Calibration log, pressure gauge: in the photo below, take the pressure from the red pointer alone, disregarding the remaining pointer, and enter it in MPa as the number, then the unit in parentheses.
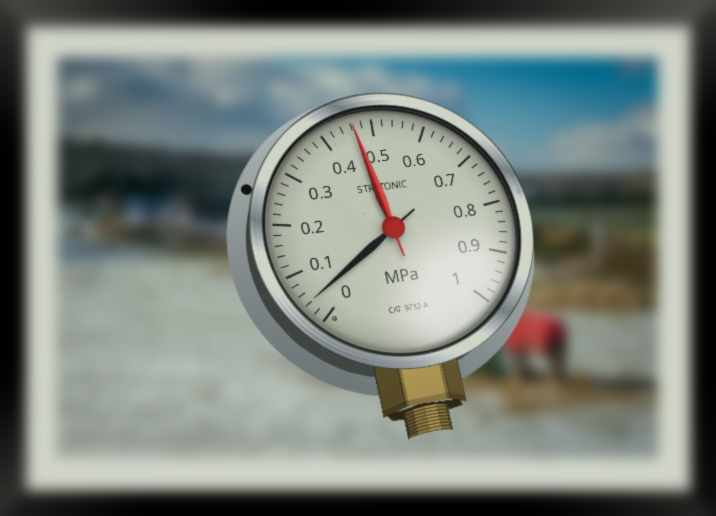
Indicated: 0.46 (MPa)
